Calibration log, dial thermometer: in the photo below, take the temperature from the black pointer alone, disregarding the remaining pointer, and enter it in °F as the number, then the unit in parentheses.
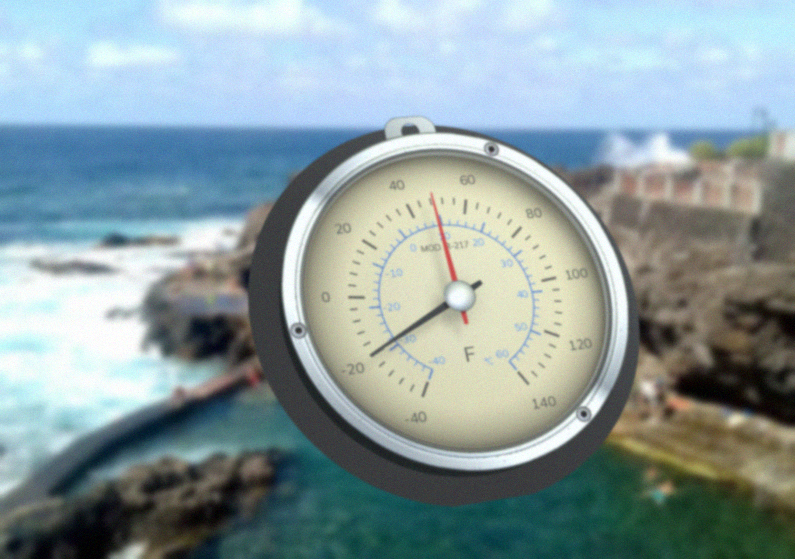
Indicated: -20 (°F)
